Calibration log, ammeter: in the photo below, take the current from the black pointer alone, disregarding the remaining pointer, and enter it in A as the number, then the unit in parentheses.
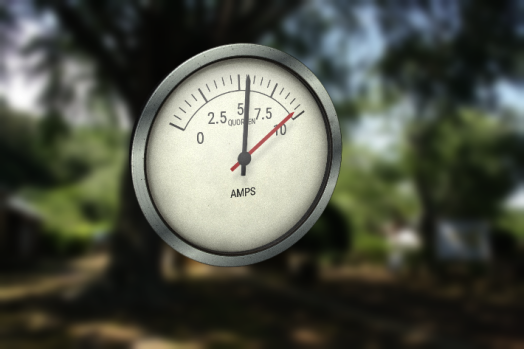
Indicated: 5.5 (A)
